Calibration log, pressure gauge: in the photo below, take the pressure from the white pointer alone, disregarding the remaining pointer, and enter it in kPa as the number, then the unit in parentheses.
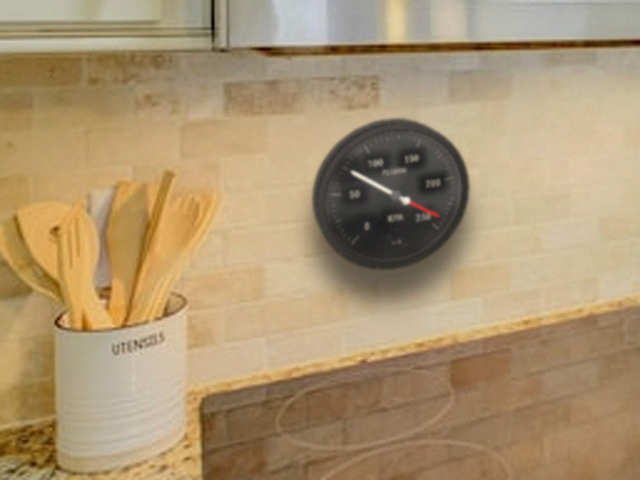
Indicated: 75 (kPa)
